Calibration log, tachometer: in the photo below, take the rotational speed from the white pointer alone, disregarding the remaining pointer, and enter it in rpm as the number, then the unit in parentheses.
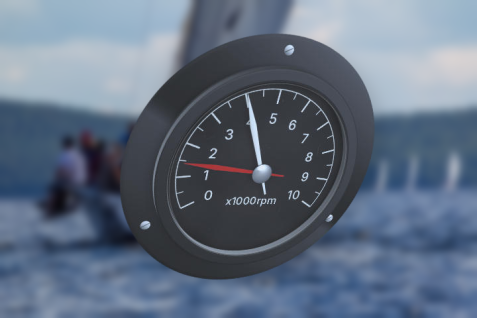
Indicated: 4000 (rpm)
